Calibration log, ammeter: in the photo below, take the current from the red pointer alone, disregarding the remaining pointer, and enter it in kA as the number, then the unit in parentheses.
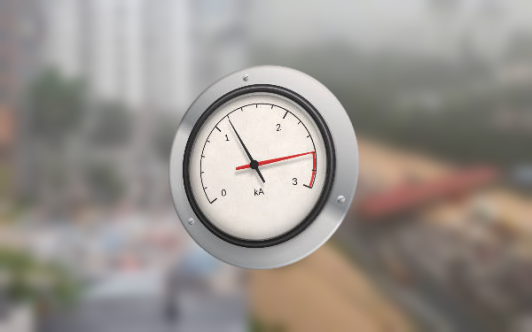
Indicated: 2.6 (kA)
